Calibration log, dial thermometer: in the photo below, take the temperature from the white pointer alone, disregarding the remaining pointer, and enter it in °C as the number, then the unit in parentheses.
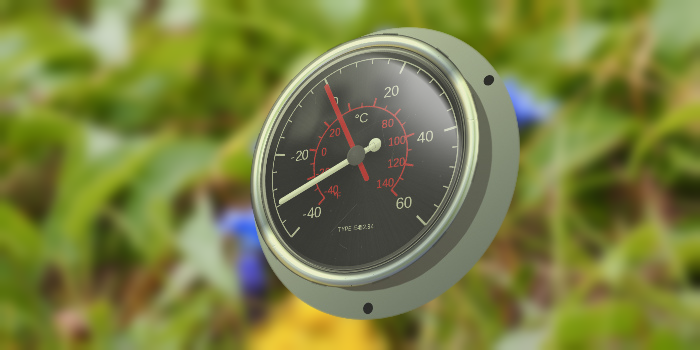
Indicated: -32 (°C)
